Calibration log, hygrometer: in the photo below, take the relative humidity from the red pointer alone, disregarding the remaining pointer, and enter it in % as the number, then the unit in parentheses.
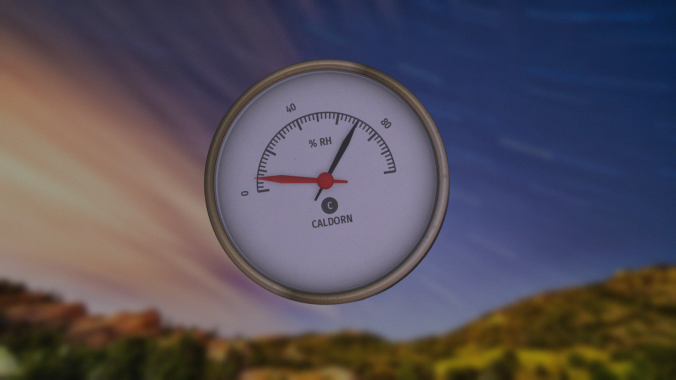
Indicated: 6 (%)
